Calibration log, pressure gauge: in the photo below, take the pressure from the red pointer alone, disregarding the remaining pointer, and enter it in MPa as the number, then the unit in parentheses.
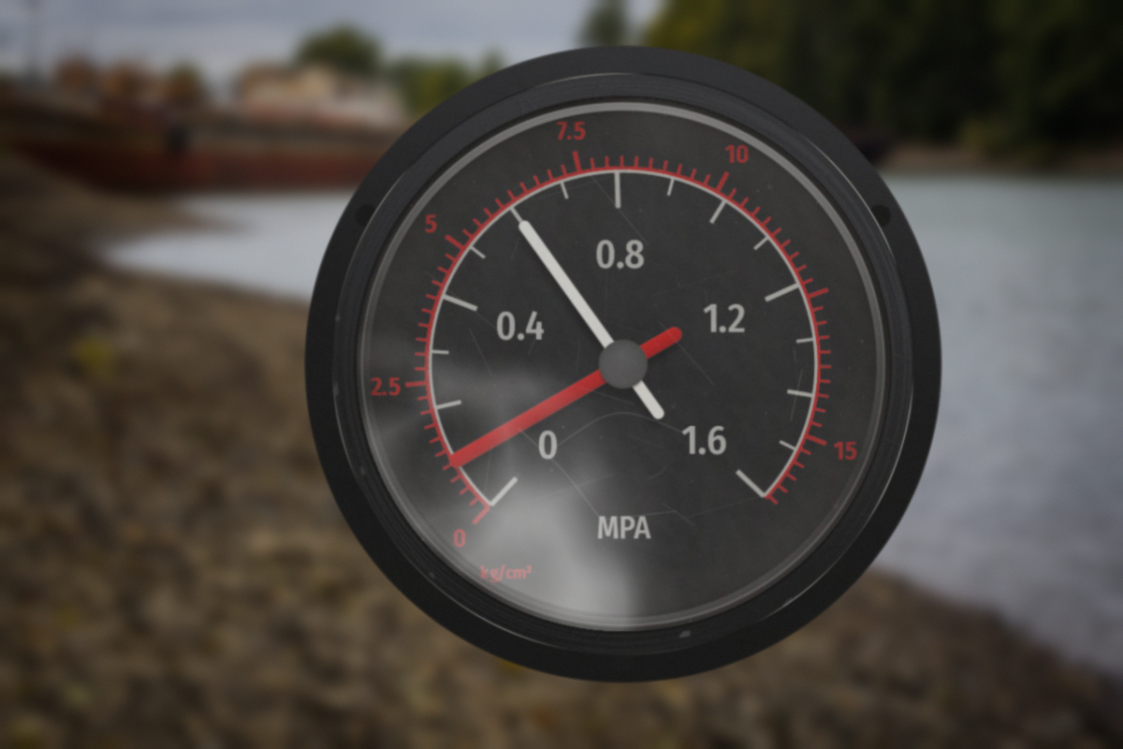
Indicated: 0.1 (MPa)
